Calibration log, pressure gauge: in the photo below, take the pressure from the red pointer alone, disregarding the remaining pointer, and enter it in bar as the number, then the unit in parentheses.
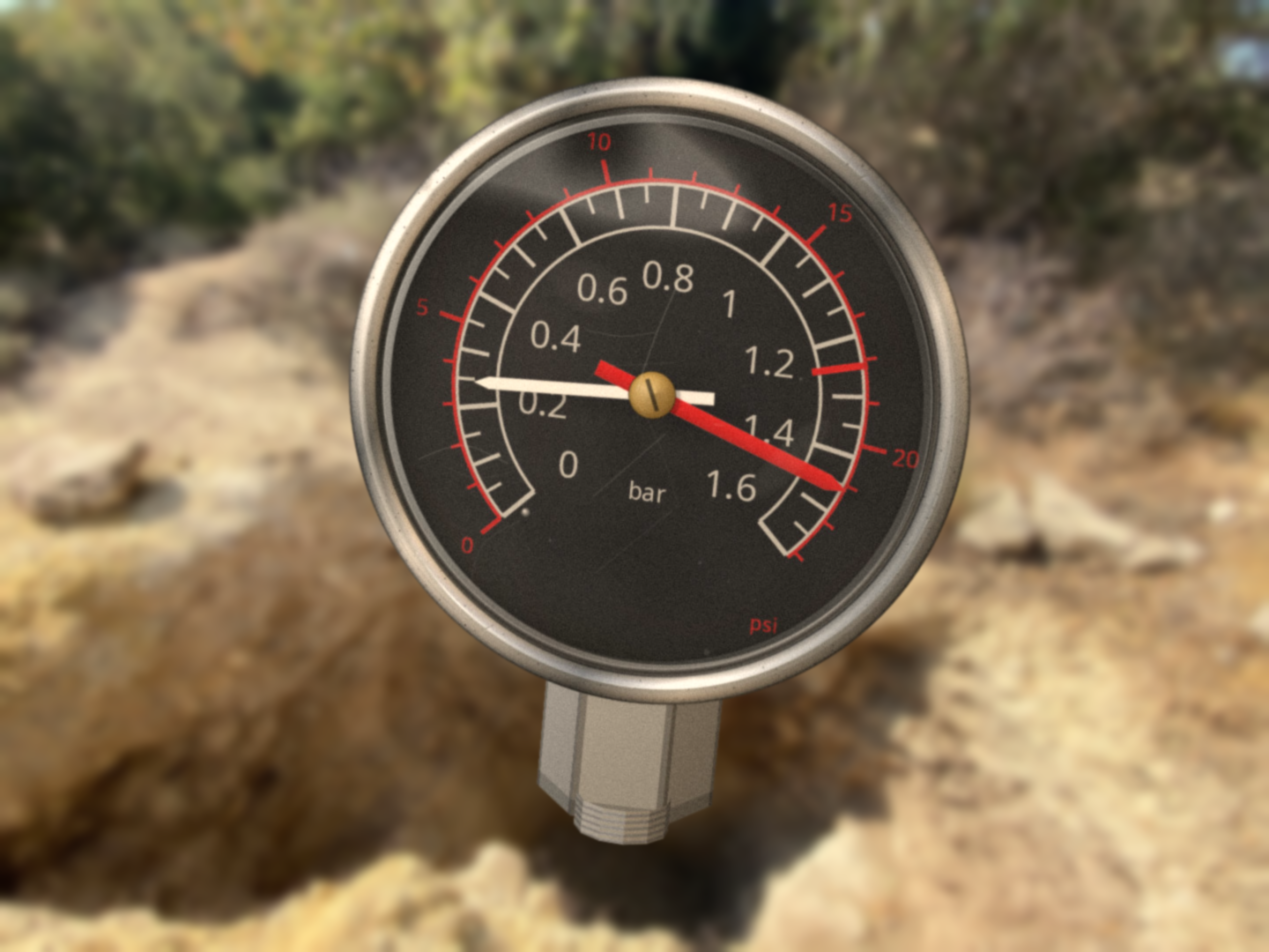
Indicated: 1.45 (bar)
